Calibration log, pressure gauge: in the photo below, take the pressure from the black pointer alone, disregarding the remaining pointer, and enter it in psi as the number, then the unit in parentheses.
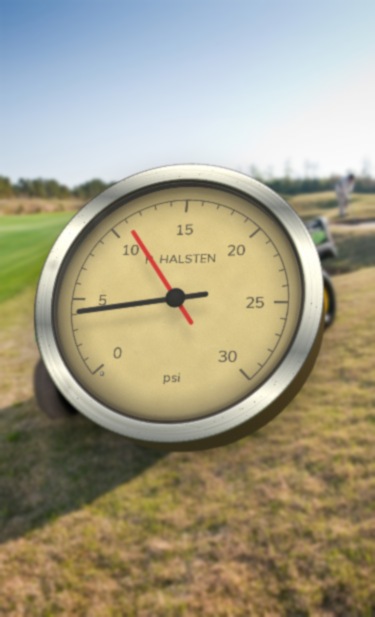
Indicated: 4 (psi)
